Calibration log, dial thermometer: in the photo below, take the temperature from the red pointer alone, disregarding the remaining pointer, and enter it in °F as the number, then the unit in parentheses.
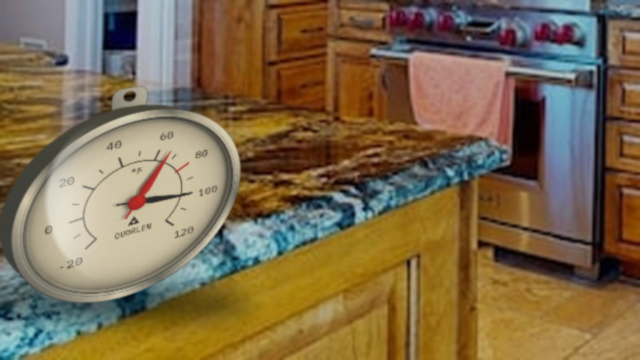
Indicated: 65 (°F)
